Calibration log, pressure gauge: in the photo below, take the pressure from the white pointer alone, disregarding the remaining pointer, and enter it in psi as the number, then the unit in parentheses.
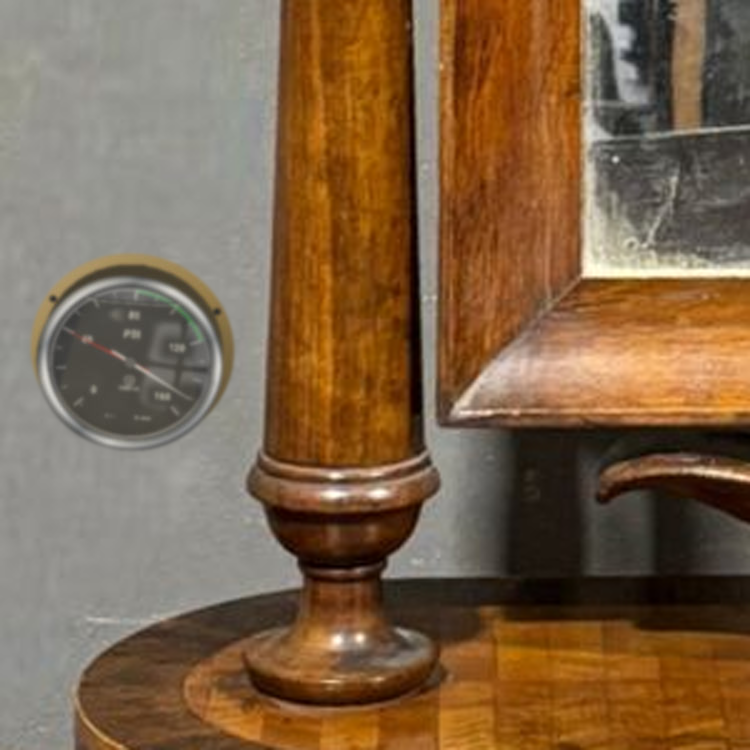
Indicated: 150 (psi)
